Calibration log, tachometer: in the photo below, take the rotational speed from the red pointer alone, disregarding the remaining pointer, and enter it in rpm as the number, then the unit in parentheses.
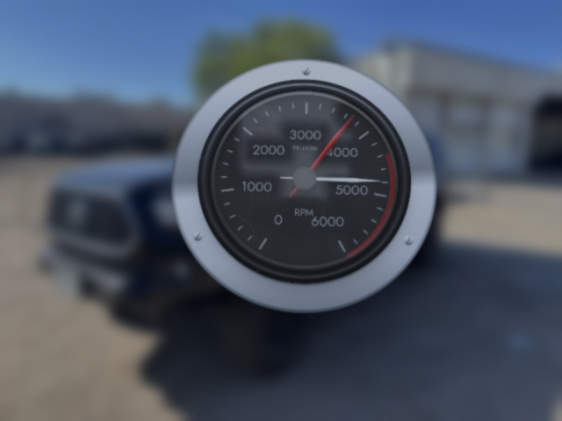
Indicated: 3700 (rpm)
